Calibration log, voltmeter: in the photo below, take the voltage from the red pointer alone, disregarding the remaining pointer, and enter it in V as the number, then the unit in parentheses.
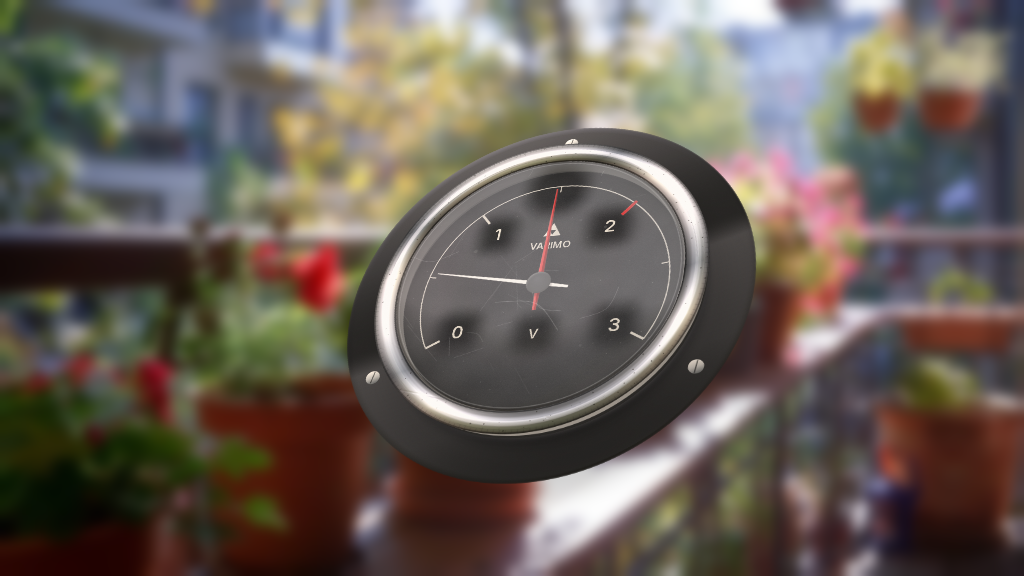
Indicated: 1.5 (V)
